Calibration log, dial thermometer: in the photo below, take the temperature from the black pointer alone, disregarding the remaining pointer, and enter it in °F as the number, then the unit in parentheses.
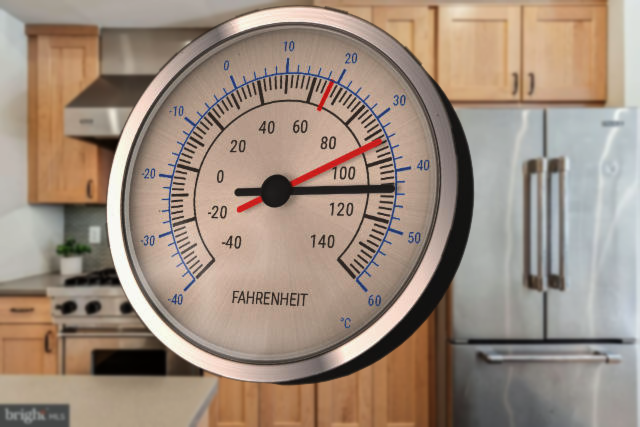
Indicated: 110 (°F)
